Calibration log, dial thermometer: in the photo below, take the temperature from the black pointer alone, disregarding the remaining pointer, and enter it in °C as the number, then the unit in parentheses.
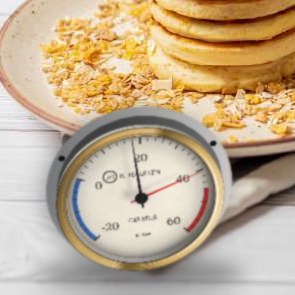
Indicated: 18 (°C)
